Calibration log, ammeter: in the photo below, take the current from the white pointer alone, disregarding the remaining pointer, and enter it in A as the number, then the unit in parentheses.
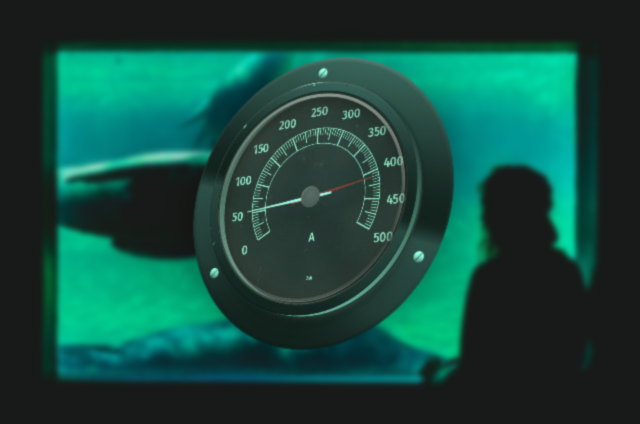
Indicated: 50 (A)
